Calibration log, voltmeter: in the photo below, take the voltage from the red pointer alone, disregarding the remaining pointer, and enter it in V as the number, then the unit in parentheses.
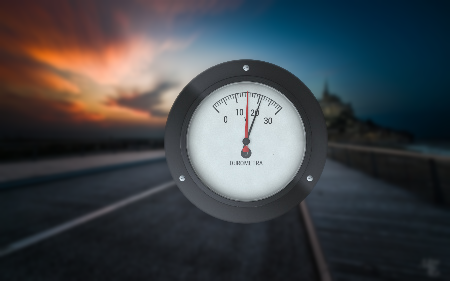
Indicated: 15 (V)
